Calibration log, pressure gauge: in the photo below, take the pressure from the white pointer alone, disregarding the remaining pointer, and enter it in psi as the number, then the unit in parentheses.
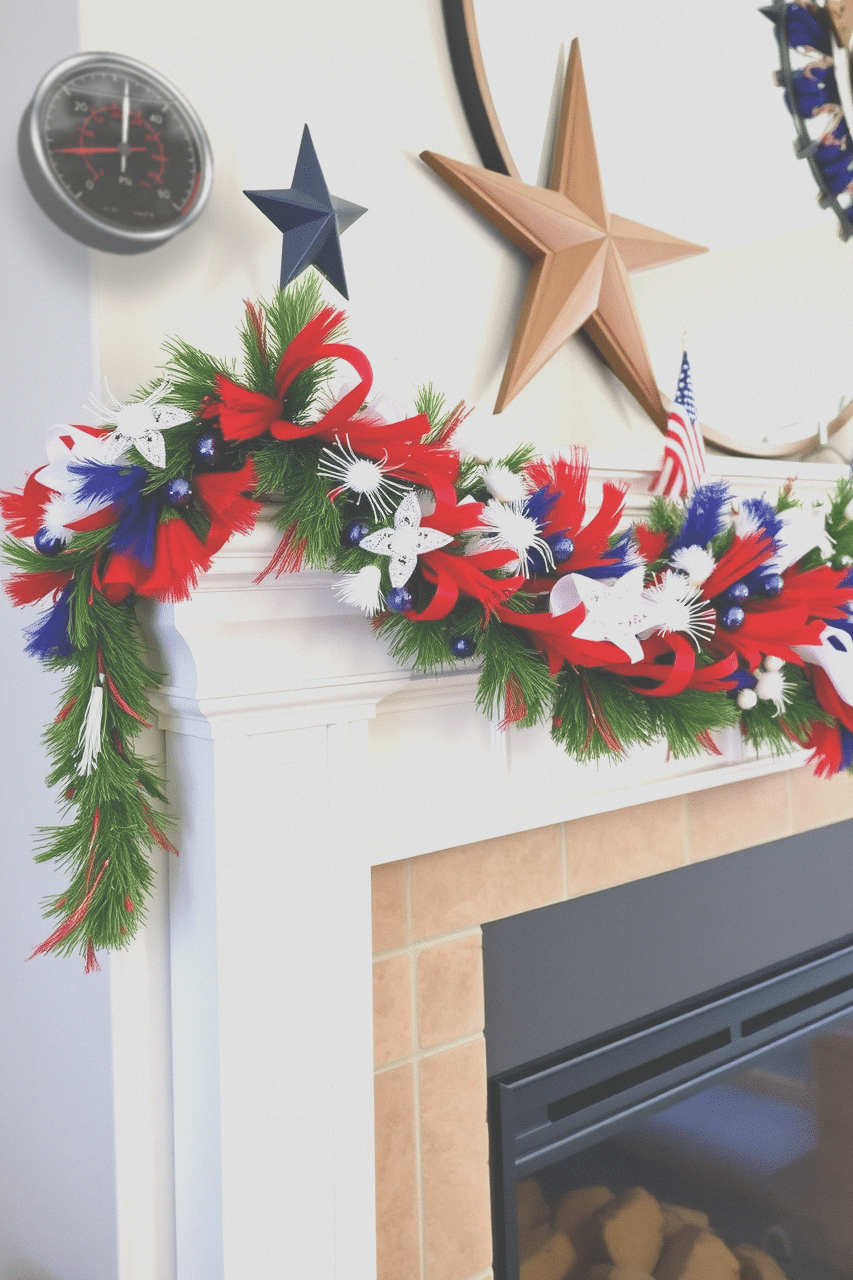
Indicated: 32 (psi)
